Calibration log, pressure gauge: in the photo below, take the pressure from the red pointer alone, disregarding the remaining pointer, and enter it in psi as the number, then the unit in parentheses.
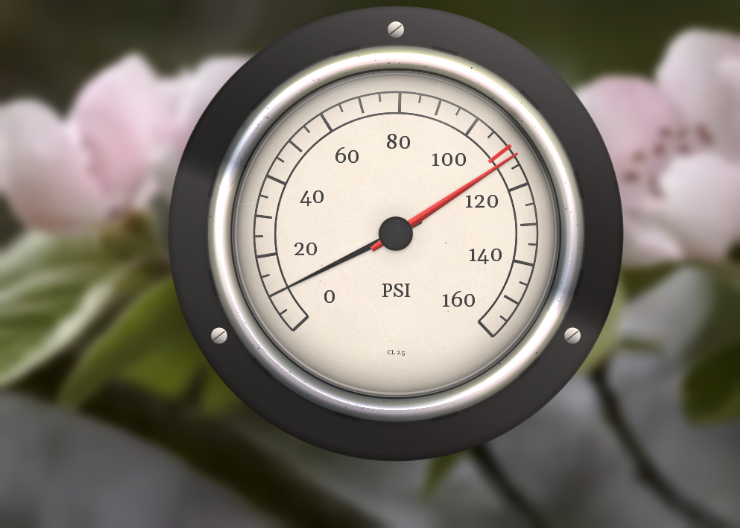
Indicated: 112.5 (psi)
